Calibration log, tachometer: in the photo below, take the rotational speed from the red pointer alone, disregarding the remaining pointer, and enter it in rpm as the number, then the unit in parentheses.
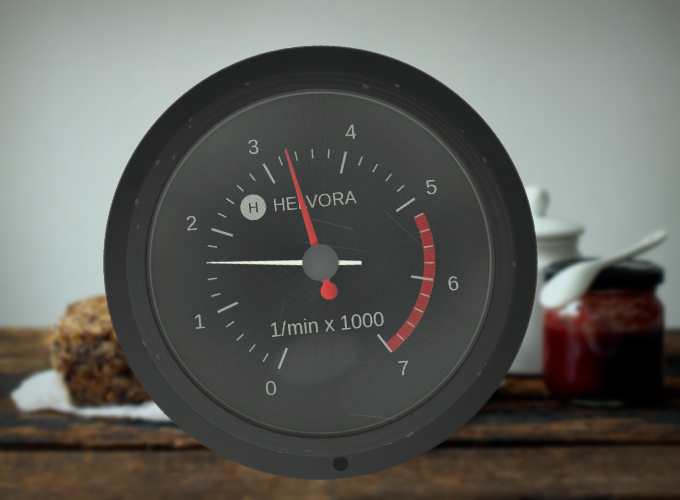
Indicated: 3300 (rpm)
